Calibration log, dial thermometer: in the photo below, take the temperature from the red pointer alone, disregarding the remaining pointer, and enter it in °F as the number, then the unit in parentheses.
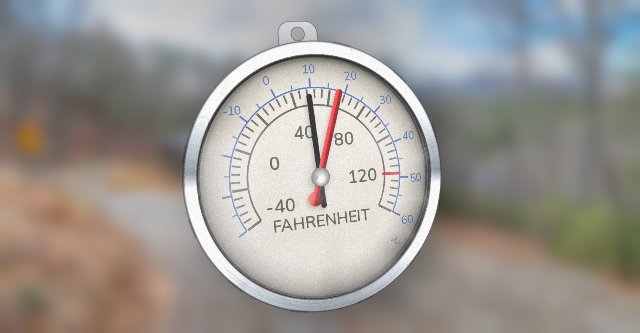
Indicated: 64 (°F)
